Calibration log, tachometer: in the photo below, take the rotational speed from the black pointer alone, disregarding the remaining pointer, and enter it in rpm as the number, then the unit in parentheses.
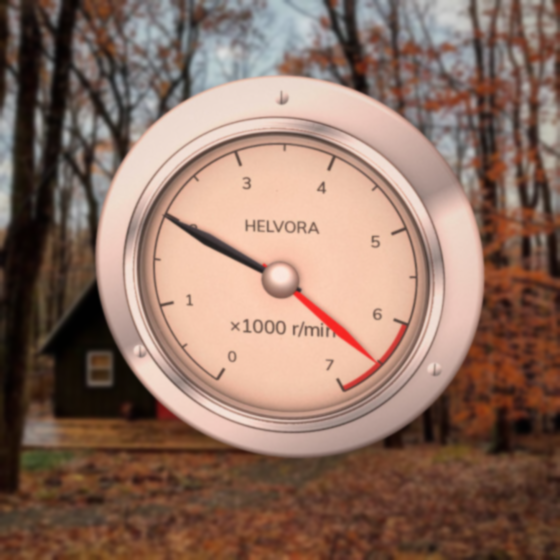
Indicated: 2000 (rpm)
